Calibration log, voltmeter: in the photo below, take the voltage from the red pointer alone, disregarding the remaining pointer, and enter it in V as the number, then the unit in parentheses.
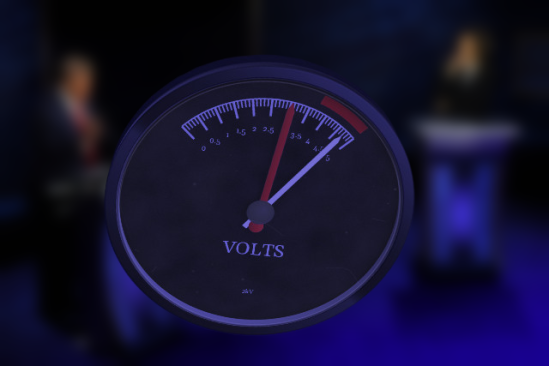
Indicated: 3 (V)
